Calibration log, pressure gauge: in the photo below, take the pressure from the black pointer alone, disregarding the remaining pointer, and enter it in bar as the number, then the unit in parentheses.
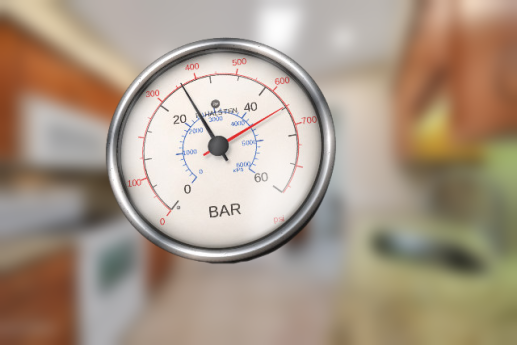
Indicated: 25 (bar)
